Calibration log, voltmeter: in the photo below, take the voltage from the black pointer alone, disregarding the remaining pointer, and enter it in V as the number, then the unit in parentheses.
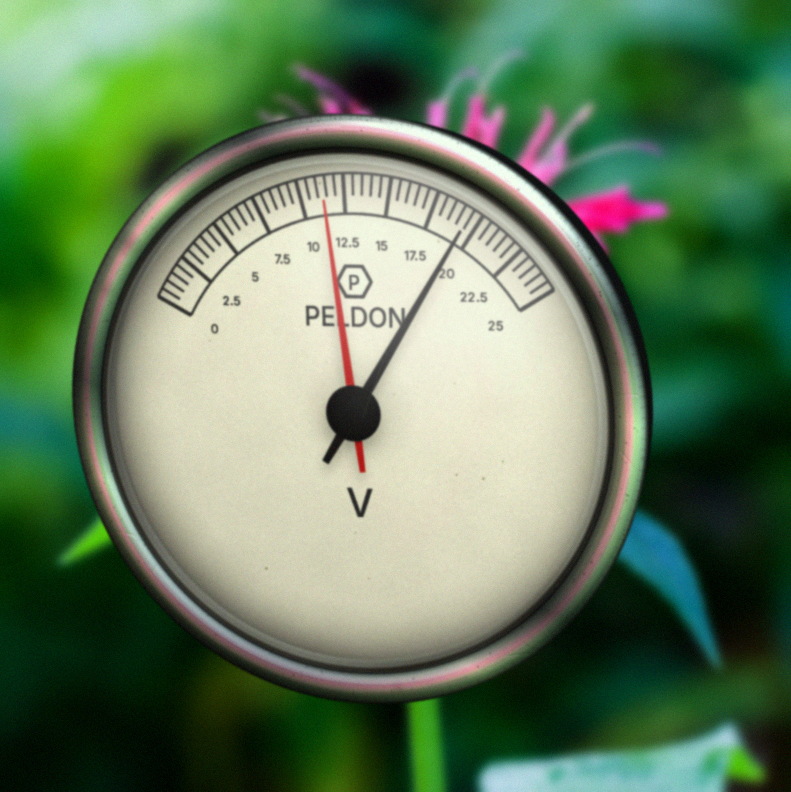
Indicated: 19.5 (V)
